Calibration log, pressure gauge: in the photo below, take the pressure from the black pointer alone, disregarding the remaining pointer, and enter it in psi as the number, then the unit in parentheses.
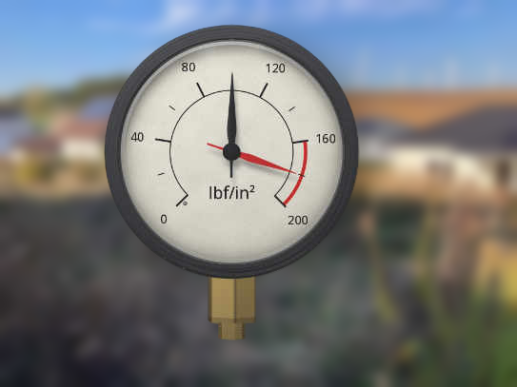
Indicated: 100 (psi)
